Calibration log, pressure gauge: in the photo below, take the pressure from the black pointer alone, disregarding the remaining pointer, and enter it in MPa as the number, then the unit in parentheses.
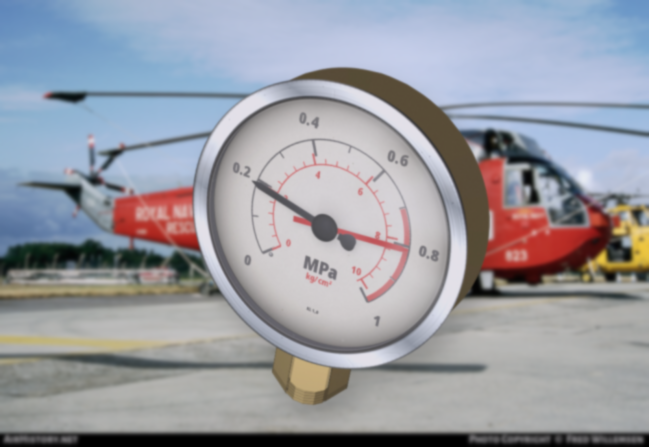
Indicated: 0.2 (MPa)
